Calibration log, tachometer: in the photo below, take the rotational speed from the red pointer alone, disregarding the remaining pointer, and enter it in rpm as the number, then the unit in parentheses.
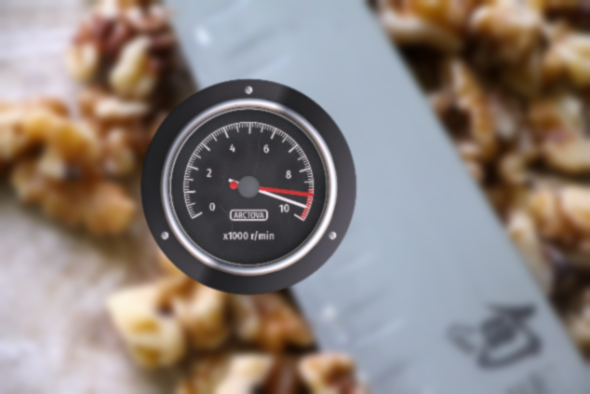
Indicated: 9000 (rpm)
